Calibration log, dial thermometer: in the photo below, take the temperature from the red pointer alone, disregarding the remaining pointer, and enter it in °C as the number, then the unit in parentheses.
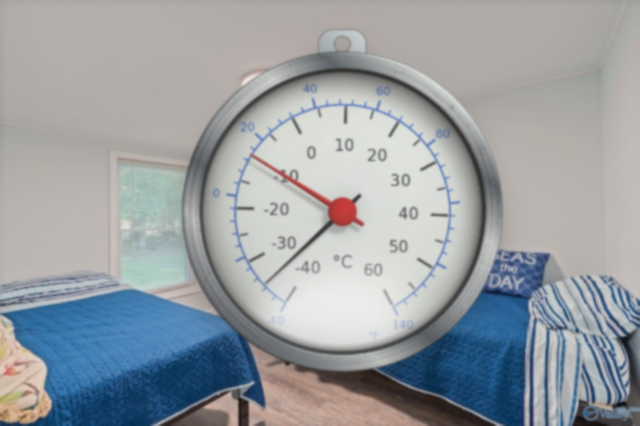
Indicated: -10 (°C)
